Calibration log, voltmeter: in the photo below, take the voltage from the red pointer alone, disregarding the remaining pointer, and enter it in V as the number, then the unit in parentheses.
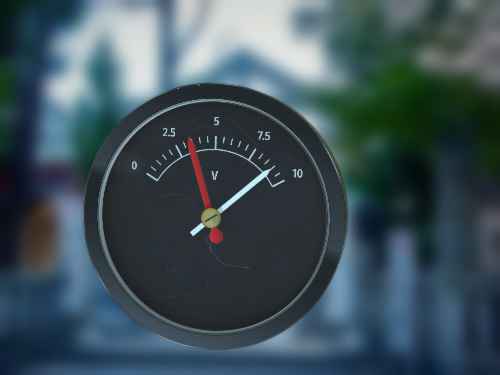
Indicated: 3.5 (V)
